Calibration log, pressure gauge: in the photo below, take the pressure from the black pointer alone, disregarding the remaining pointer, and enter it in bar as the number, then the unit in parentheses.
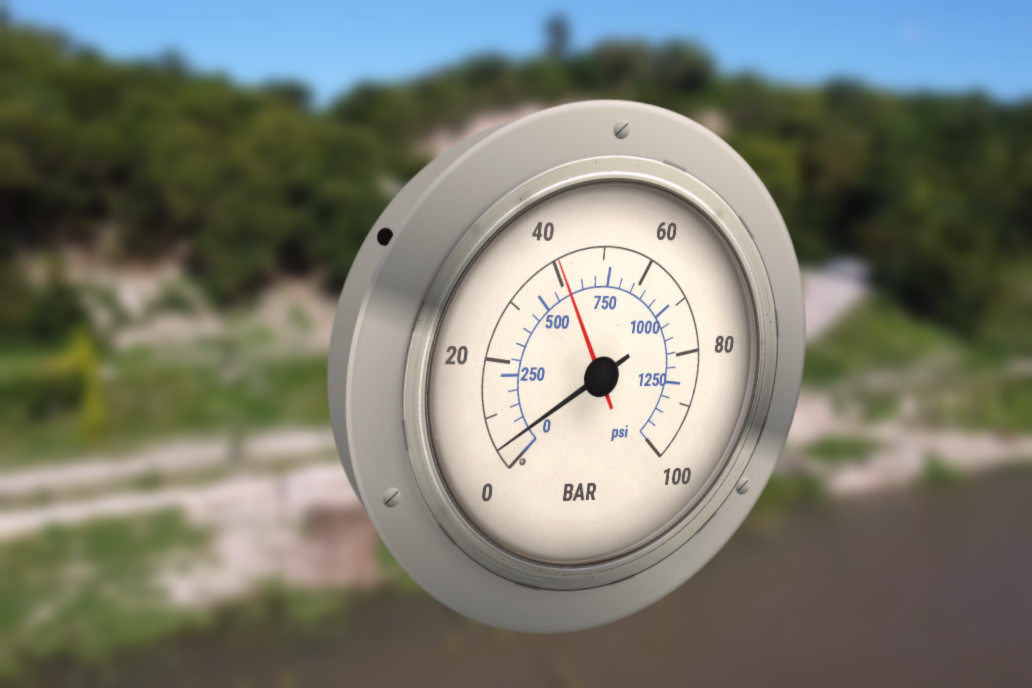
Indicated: 5 (bar)
